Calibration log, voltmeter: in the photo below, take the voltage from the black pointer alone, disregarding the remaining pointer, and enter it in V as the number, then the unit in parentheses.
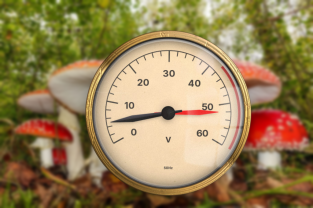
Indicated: 5 (V)
